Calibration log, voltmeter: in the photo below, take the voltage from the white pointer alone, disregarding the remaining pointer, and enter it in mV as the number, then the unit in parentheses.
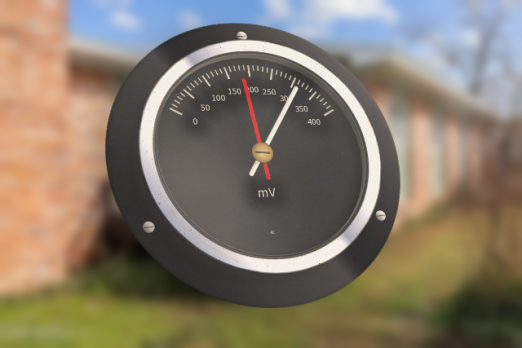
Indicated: 310 (mV)
